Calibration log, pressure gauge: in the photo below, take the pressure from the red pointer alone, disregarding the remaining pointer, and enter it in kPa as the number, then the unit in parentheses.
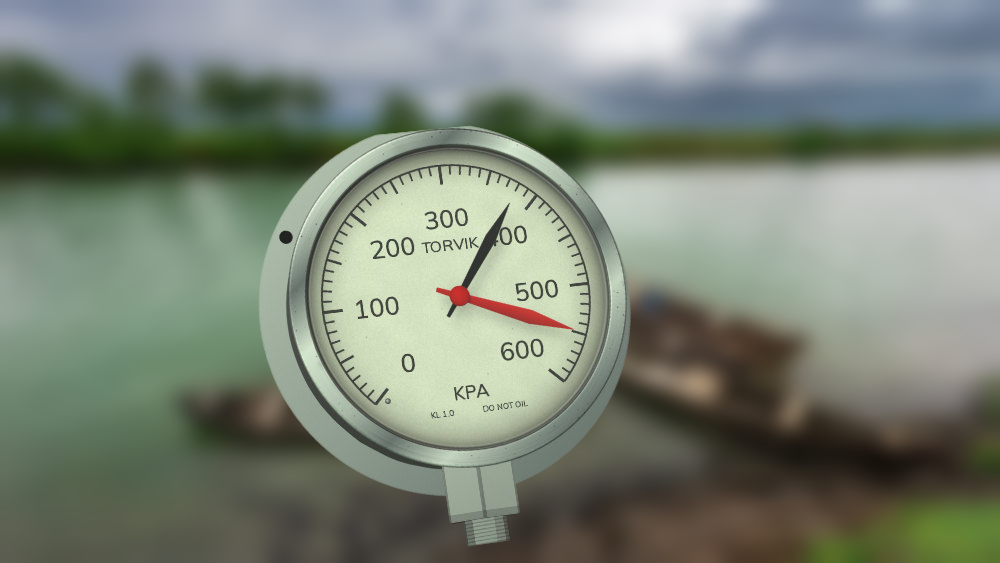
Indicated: 550 (kPa)
